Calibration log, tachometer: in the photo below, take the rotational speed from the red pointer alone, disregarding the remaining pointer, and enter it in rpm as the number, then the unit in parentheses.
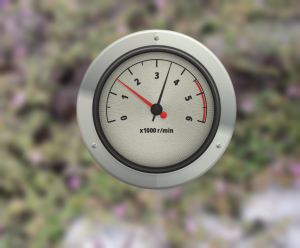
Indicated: 1500 (rpm)
